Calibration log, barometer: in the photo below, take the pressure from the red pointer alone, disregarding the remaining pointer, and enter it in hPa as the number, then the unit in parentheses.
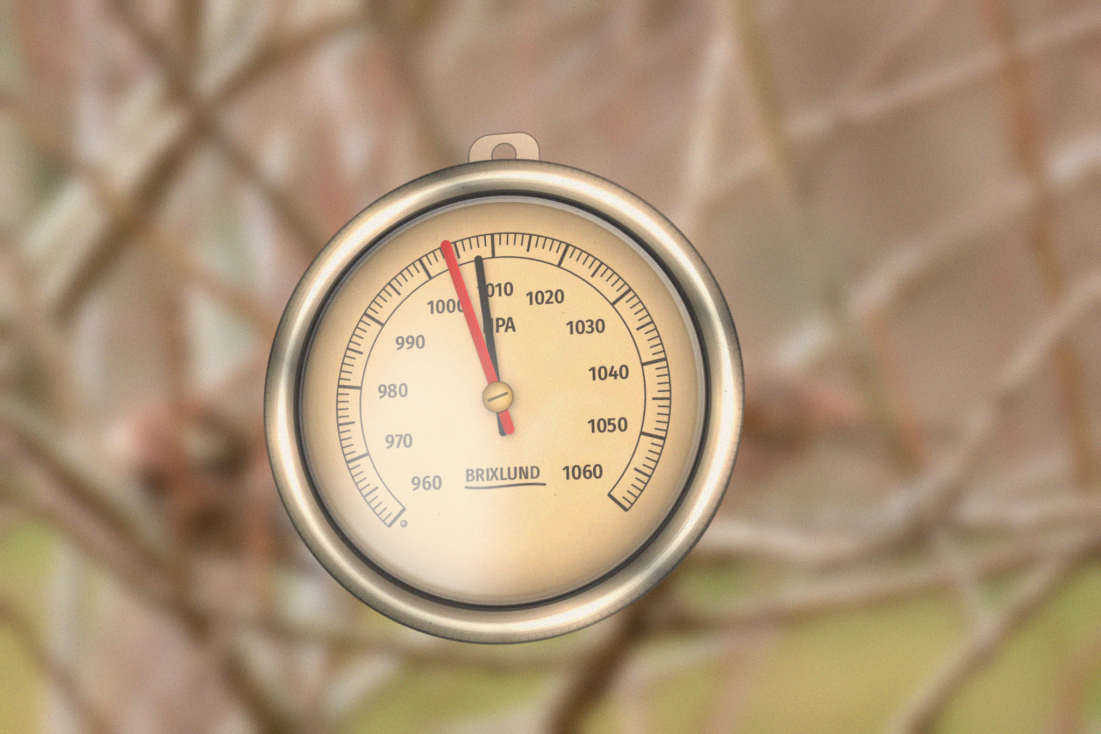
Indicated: 1004 (hPa)
